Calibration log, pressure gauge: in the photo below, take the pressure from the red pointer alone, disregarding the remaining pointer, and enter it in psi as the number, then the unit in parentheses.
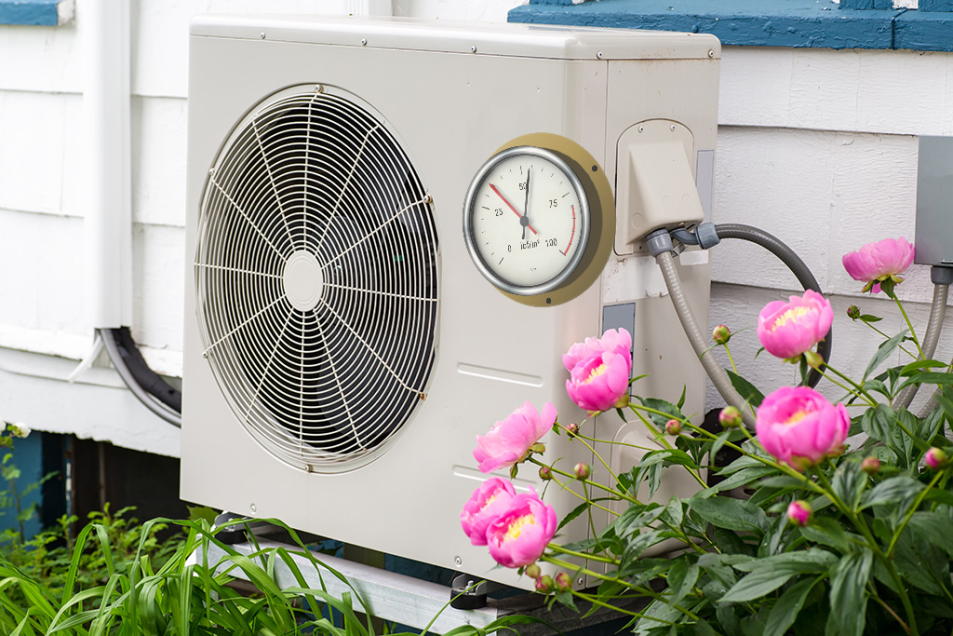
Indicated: 35 (psi)
